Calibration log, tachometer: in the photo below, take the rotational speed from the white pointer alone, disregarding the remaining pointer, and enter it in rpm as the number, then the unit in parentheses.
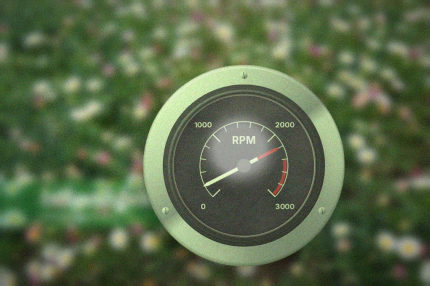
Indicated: 200 (rpm)
